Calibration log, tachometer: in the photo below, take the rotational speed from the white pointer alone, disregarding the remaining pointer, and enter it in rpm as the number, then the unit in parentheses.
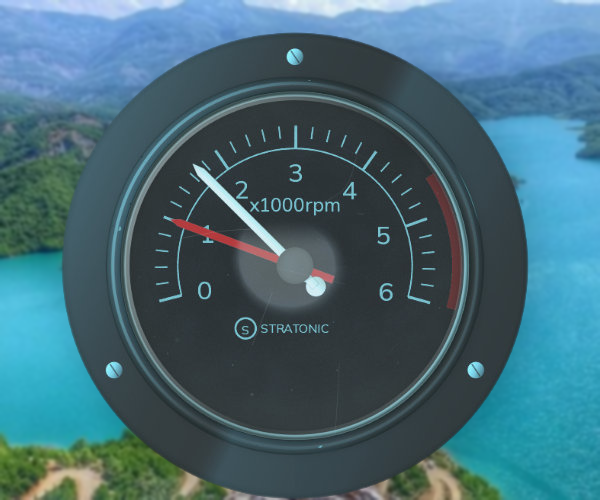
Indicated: 1700 (rpm)
